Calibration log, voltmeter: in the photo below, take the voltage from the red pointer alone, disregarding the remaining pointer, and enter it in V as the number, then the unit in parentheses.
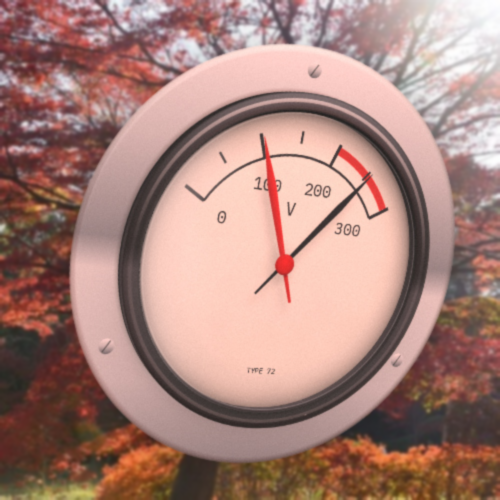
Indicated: 100 (V)
